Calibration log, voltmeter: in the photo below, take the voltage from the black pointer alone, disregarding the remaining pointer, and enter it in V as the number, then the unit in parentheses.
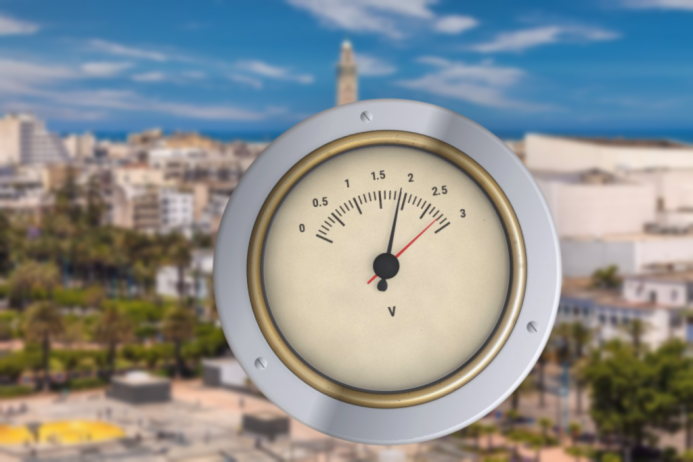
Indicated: 1.9 (V)
